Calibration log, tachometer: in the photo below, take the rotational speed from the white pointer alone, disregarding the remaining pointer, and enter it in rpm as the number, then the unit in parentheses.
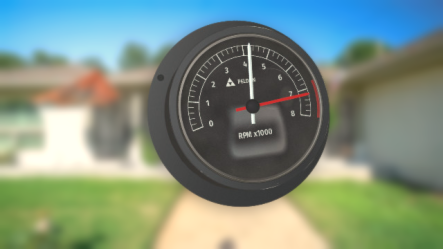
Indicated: 4200 (rpm)
